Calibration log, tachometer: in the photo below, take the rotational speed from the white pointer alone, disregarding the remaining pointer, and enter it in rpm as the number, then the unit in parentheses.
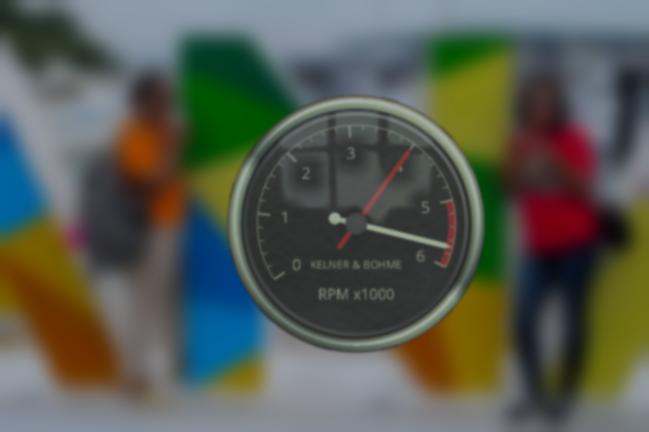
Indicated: 5700 (rpm)
